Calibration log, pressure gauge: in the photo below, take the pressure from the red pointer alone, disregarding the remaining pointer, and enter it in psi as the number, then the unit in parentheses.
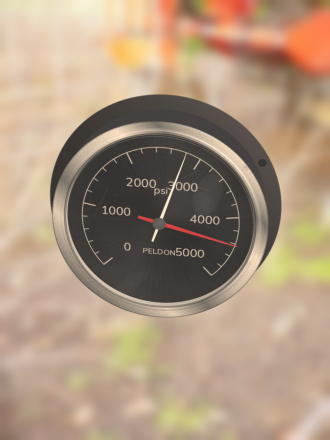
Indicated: 4400 (psi)
